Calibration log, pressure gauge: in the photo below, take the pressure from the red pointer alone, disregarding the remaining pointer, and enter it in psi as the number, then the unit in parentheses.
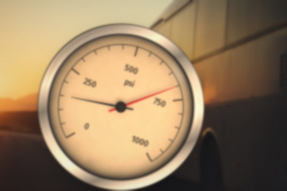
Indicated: 700 (psi)
